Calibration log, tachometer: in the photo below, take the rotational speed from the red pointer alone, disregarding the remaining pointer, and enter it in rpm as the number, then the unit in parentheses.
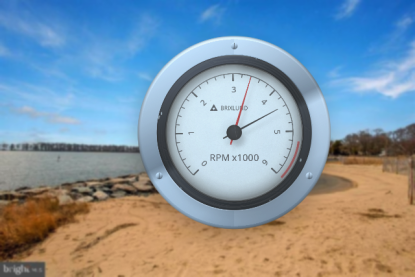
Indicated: 3400 (rpm)
